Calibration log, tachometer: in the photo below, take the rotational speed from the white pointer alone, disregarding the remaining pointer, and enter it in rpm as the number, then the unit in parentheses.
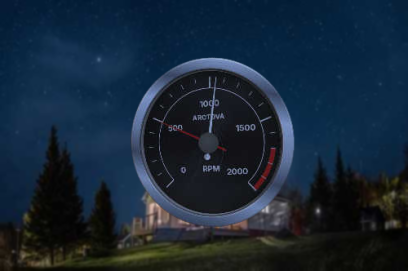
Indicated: 1050 (rpm)
